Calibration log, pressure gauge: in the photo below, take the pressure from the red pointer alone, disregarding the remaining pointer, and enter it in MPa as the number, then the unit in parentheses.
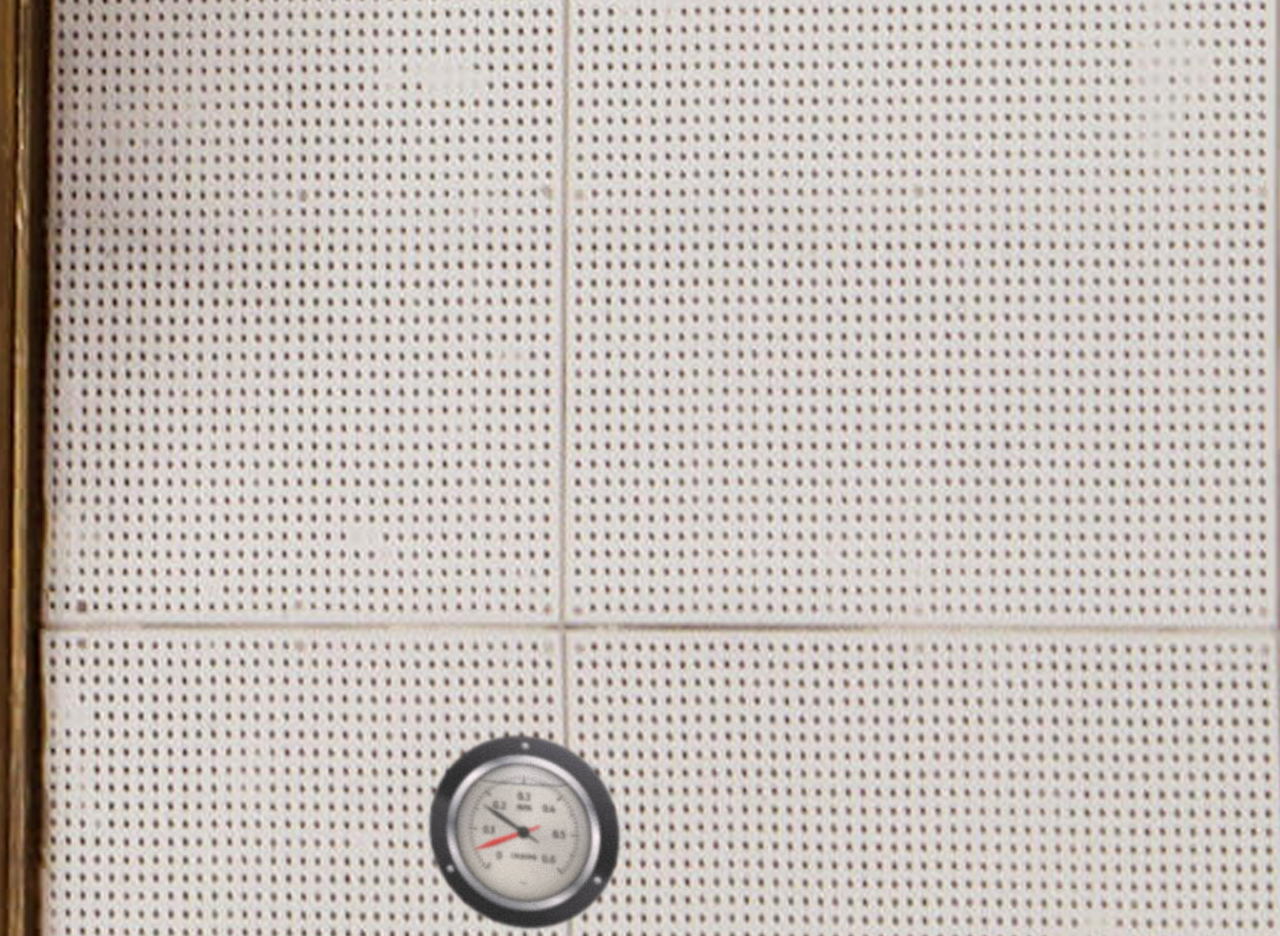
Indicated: 0.05 (MPa)
